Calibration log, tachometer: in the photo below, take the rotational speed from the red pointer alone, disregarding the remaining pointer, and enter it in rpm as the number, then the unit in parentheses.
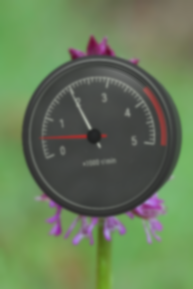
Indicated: 500 (rpm)
